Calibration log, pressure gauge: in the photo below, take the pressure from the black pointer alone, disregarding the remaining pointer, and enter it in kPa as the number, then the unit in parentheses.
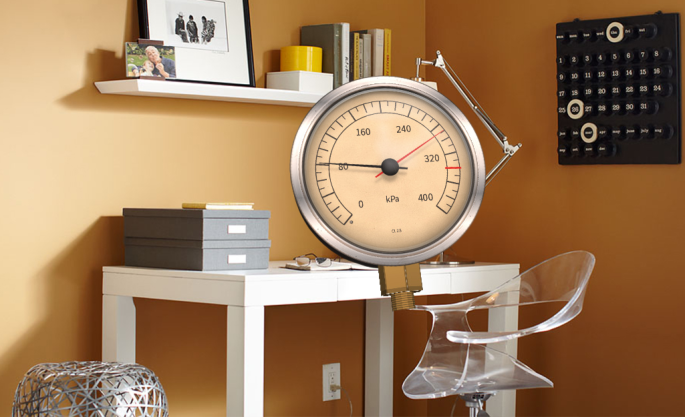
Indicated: 80 (kPa)
